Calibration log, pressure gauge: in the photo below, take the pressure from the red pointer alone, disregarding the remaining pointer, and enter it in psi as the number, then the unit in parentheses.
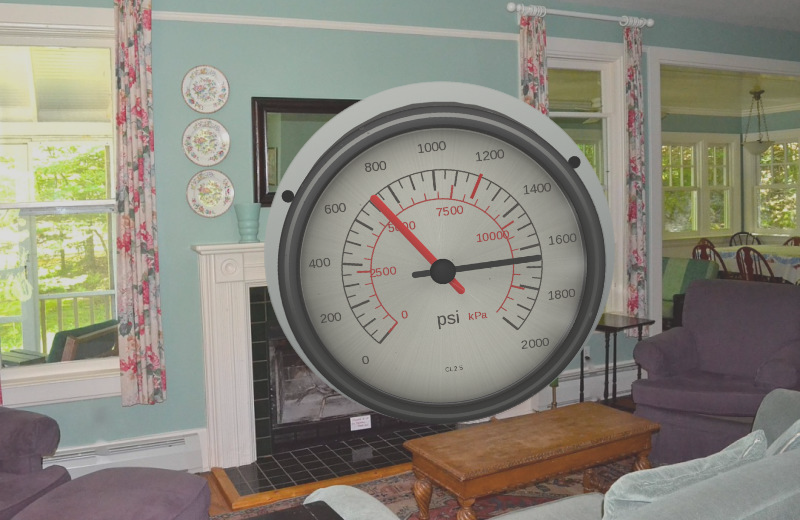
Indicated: 725 (psi)
